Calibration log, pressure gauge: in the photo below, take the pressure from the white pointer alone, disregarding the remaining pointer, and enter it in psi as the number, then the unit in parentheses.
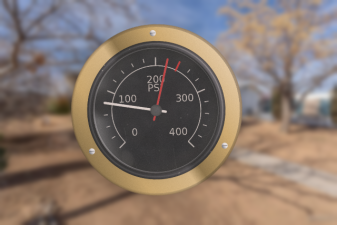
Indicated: 80 (psi)
